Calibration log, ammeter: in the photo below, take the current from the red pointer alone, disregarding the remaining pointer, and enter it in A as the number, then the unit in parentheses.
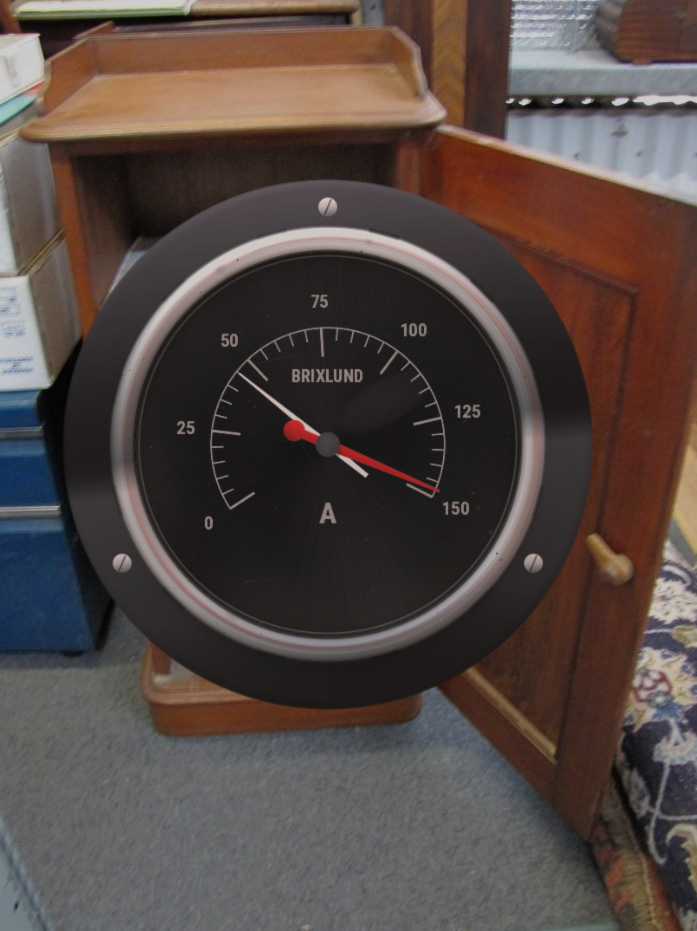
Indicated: 147.5 (A)
